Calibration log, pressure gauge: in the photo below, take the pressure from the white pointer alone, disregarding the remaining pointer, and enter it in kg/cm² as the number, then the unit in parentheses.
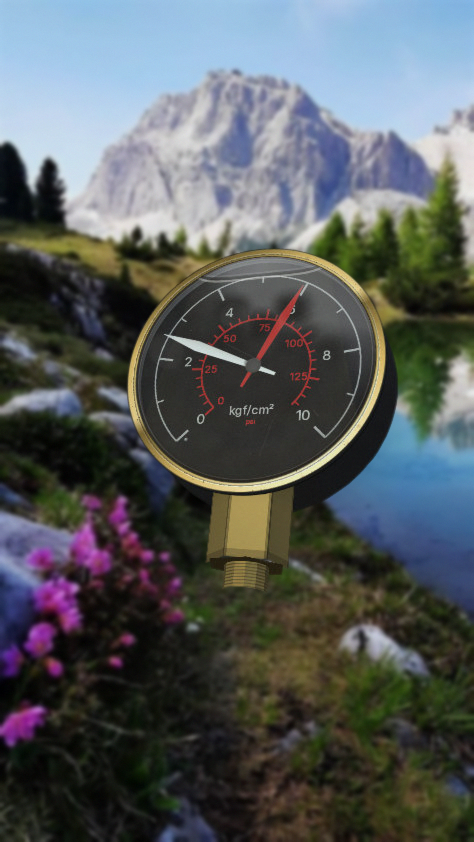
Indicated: 2.5 (kg/cm²)
